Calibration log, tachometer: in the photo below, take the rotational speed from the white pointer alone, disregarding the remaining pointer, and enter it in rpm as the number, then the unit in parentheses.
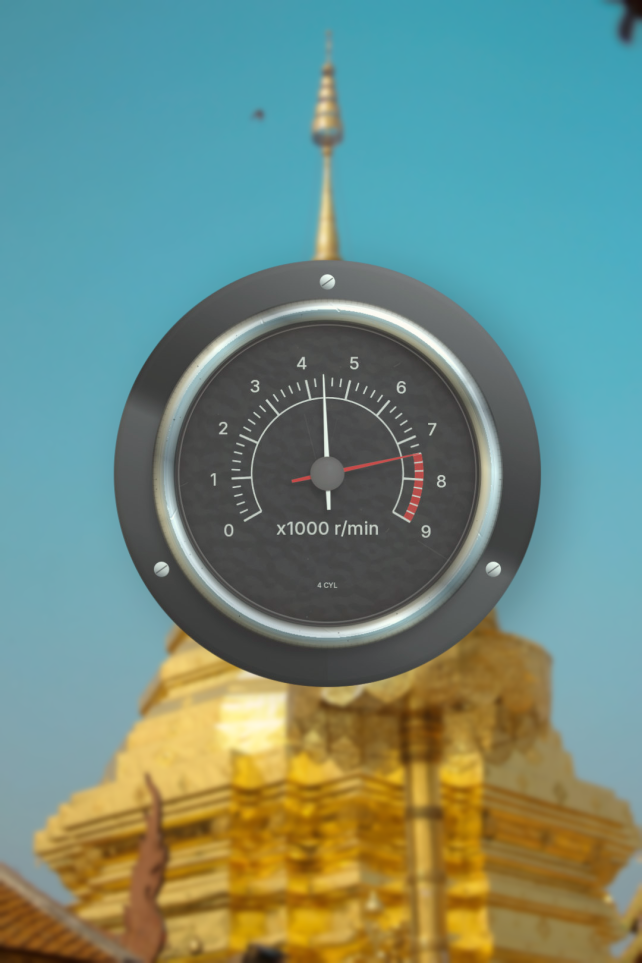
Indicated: 4400 (rpm)
